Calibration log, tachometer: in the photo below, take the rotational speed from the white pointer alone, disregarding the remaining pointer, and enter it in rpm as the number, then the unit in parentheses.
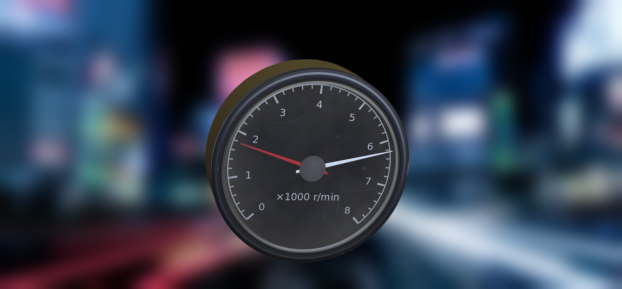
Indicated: 6200 (rpm)
